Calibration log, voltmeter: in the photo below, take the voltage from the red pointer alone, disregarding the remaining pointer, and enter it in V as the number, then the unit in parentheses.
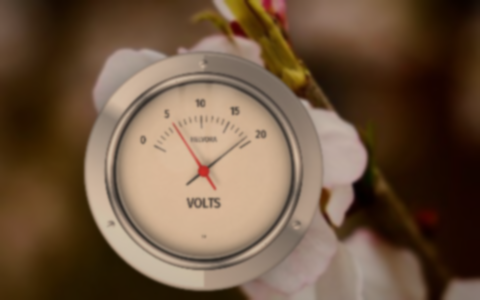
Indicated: 5 (V)
